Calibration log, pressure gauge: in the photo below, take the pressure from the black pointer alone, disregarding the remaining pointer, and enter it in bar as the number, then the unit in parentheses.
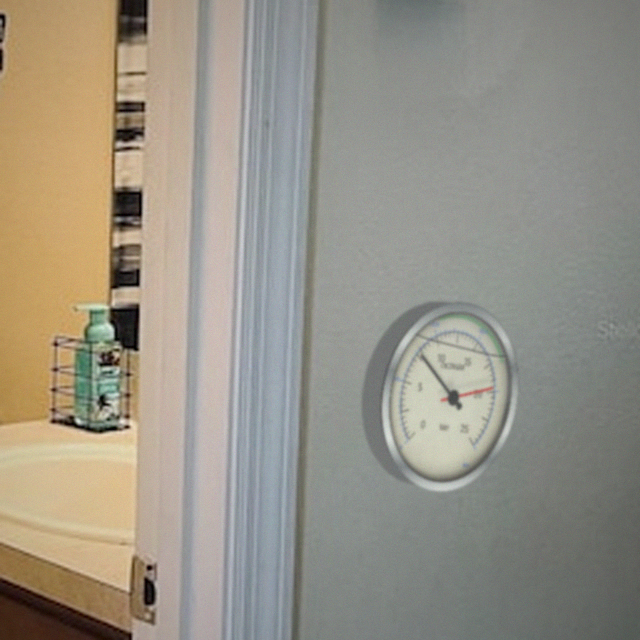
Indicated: 7.5 (bar)
